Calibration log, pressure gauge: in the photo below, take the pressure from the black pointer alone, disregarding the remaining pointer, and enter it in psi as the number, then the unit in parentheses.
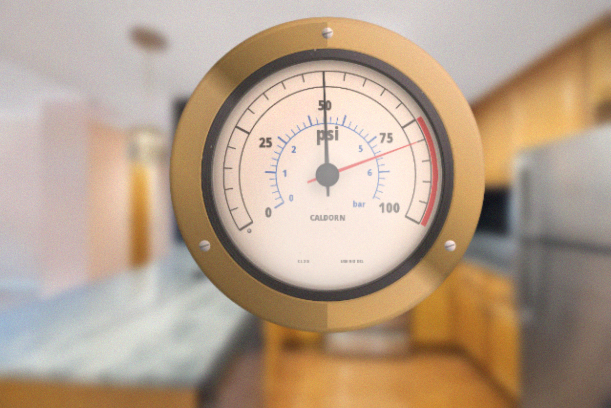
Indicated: 50 (psi)
